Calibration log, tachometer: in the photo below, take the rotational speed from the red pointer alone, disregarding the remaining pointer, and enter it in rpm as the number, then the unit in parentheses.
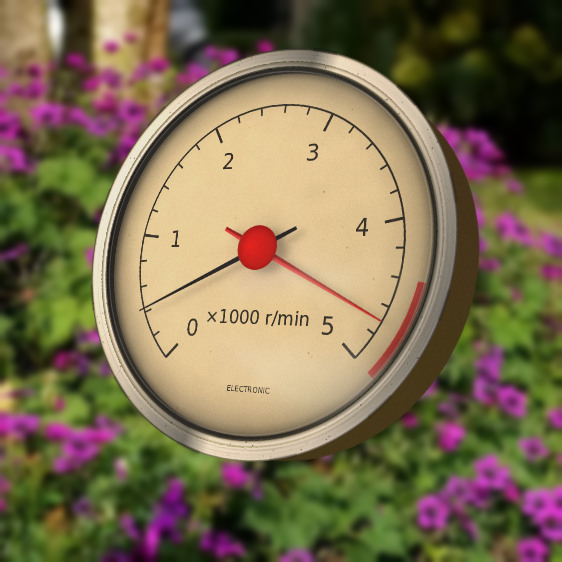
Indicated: 4700 (rpm)
